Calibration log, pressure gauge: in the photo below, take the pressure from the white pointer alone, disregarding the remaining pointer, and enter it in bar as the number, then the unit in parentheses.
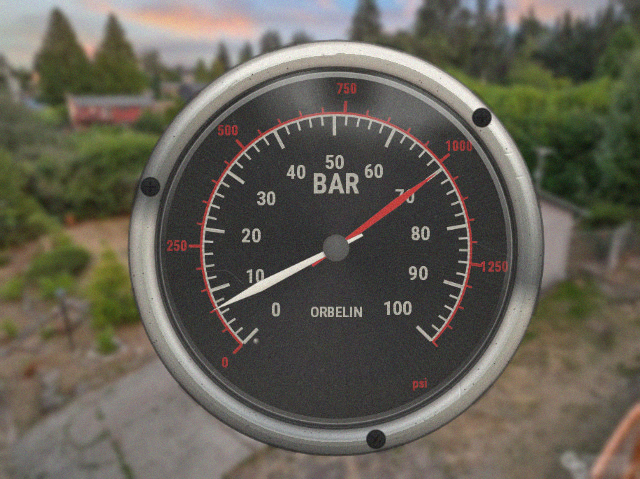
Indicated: 7 (bar)
